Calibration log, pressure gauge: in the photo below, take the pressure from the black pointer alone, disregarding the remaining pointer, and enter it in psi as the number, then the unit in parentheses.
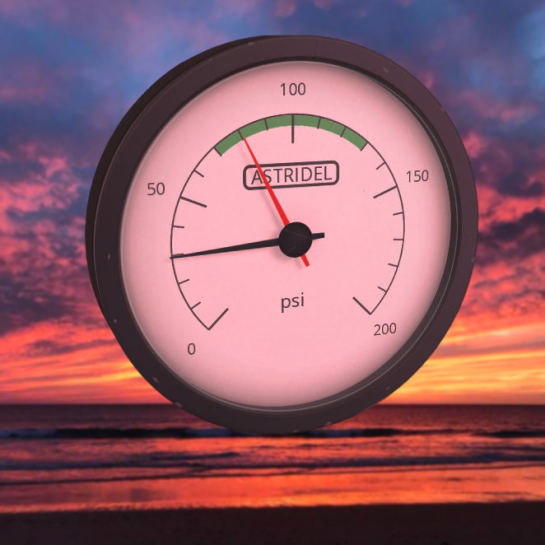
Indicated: 30 (psi)
